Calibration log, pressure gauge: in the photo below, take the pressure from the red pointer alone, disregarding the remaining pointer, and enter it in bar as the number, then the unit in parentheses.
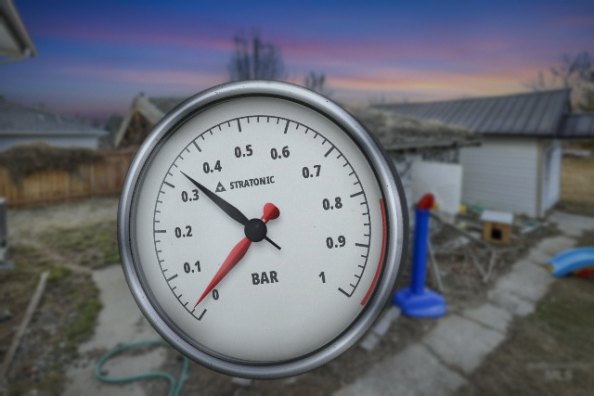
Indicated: 0.02 (bar)
